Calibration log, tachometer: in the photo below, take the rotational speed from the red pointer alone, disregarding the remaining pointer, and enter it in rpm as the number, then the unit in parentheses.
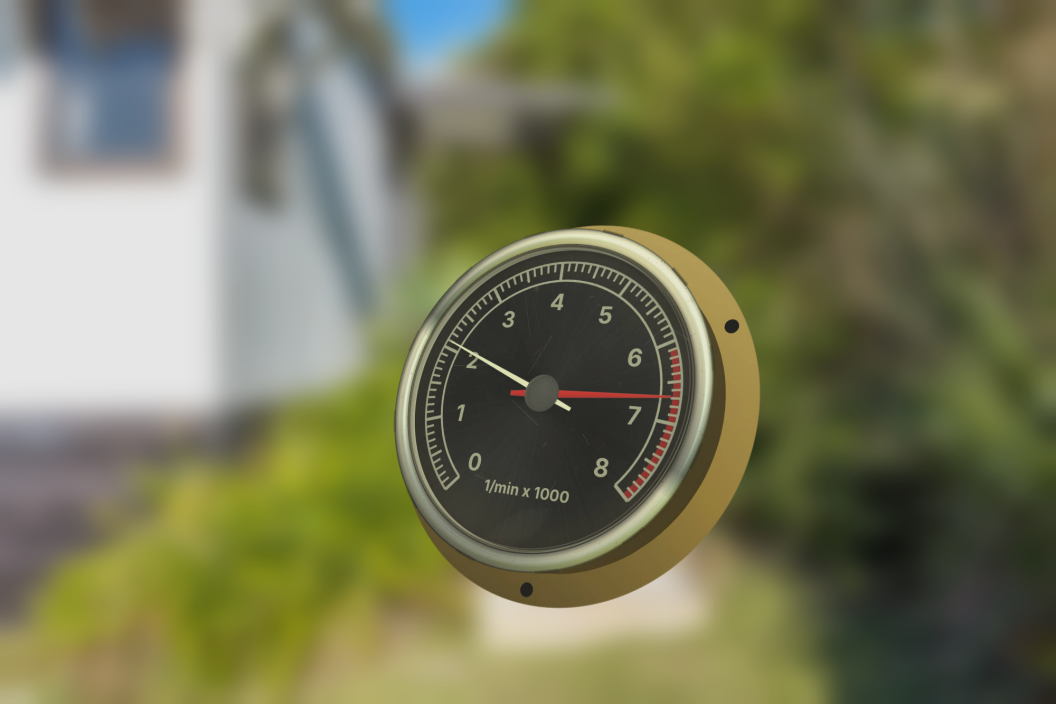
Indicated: 6700 (rpm)
